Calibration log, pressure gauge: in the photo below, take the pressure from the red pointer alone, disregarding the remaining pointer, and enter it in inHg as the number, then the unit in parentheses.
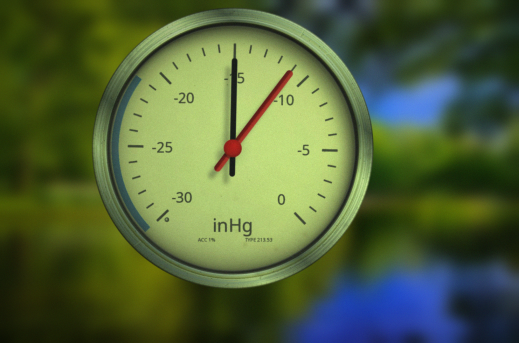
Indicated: -11 (inHg)
